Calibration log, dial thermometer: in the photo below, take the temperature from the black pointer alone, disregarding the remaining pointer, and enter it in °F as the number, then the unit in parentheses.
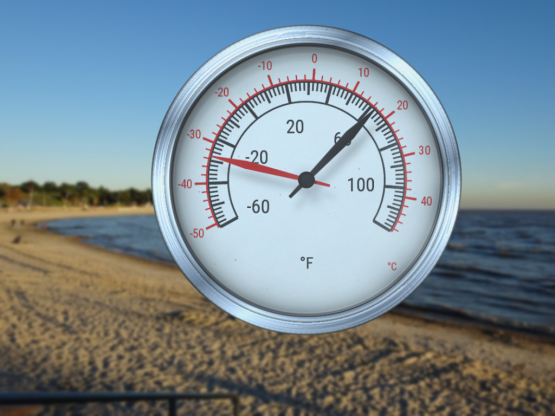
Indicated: 62 (°F)
